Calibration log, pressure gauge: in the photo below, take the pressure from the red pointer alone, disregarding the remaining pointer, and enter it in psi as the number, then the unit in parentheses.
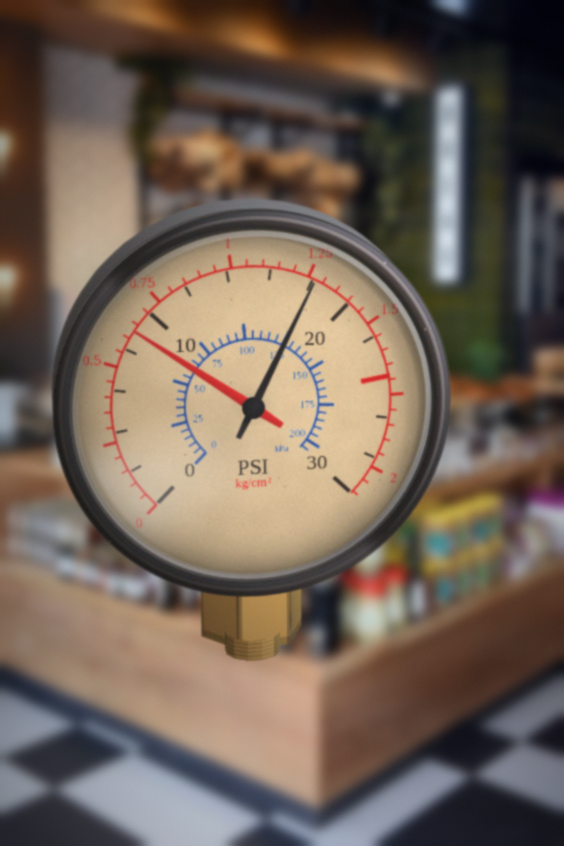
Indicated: 9 (psi)
